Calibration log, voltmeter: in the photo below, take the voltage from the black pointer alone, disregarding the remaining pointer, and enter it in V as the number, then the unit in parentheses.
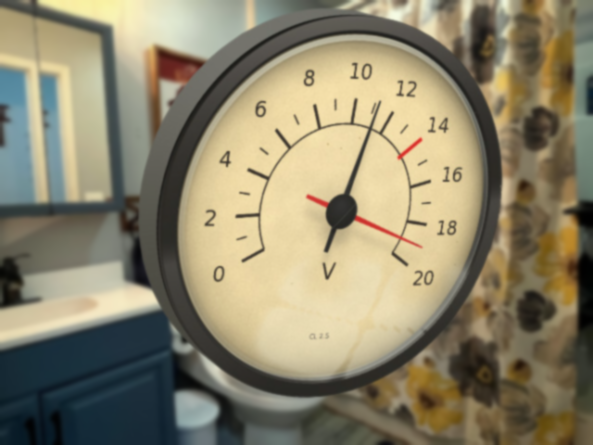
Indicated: 11 (V)
